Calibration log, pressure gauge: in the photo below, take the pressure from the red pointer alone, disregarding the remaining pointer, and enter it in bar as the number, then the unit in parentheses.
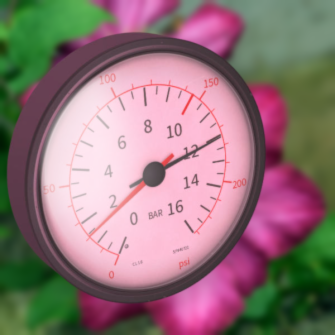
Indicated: 1.5 (bar)
